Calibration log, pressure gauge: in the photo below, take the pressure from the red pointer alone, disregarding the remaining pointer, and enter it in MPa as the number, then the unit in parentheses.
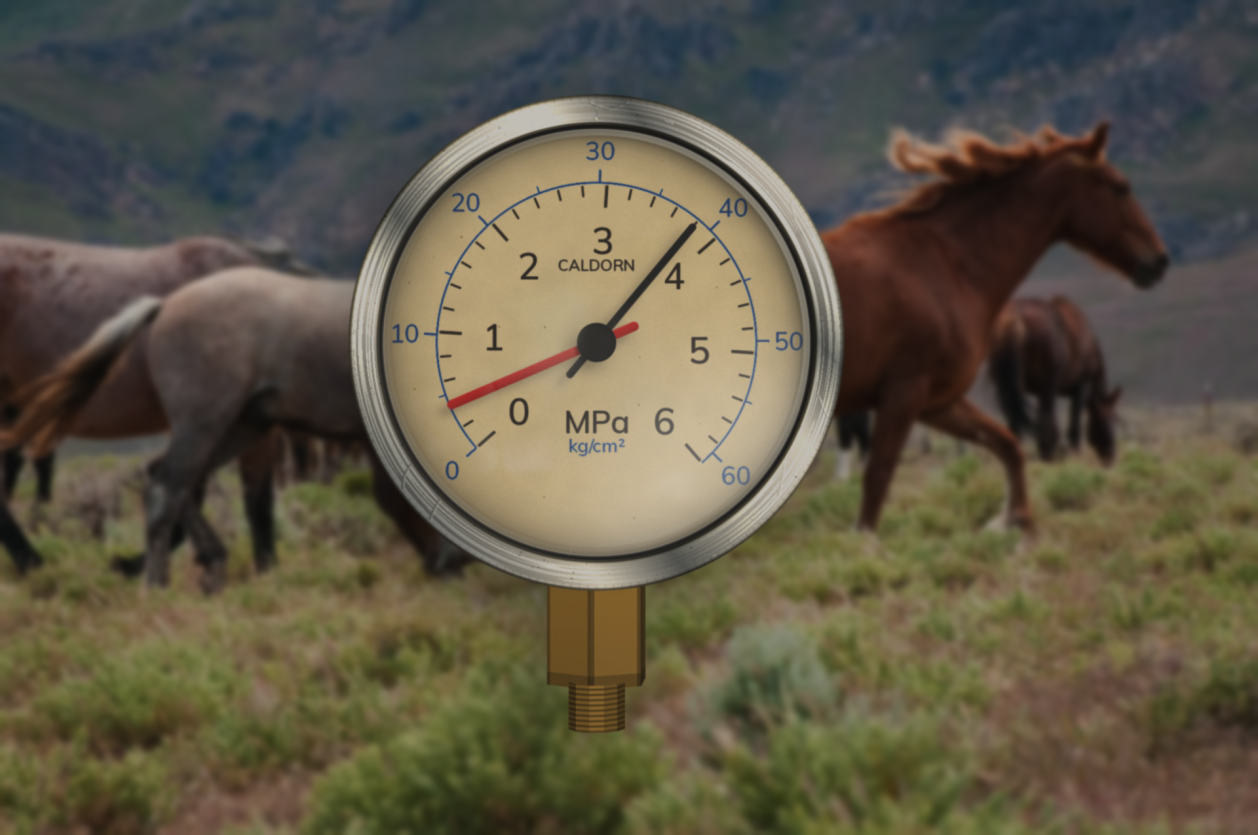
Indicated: 0.4 (MPa)
